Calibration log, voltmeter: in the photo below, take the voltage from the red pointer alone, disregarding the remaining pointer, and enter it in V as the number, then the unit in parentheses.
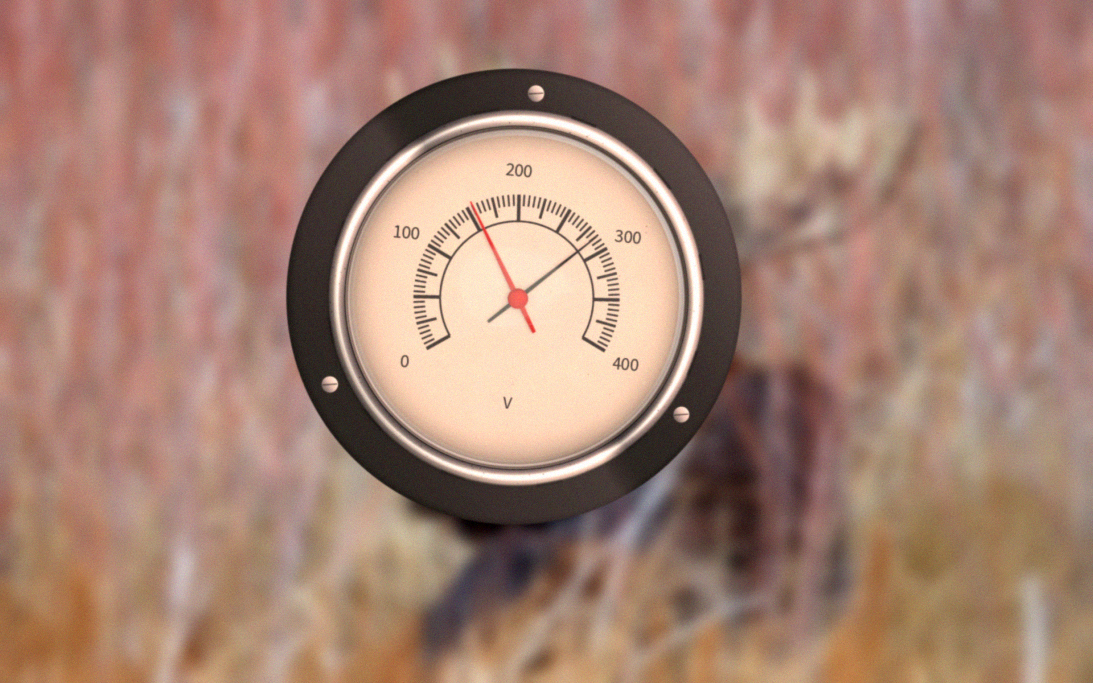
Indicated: 155 (V)
